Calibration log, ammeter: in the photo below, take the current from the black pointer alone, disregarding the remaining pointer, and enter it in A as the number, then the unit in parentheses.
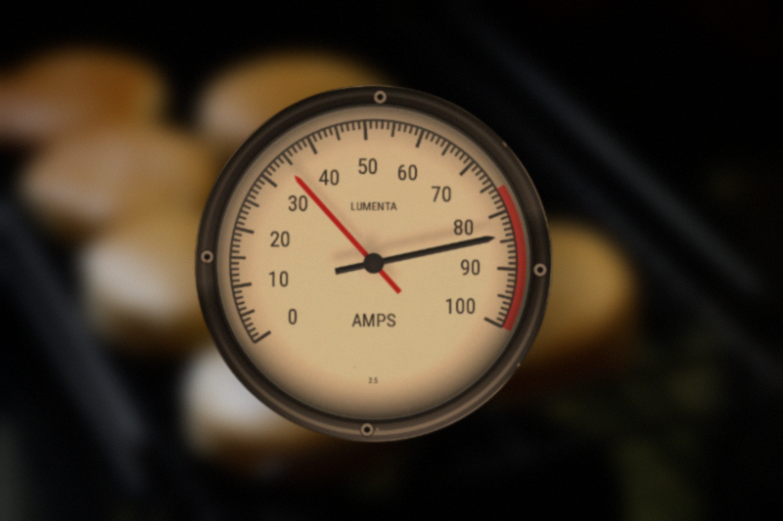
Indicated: 84 (A)
